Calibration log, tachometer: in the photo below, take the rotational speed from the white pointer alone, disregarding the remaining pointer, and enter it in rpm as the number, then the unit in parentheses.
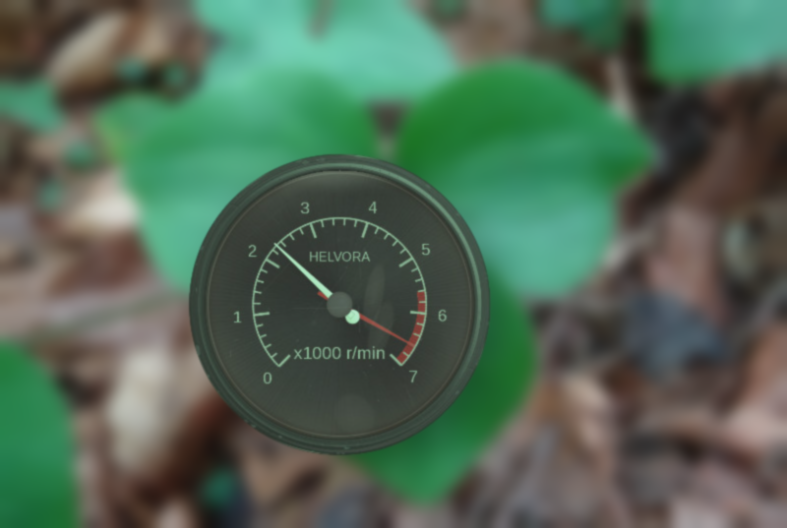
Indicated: 2300 (rpm)
